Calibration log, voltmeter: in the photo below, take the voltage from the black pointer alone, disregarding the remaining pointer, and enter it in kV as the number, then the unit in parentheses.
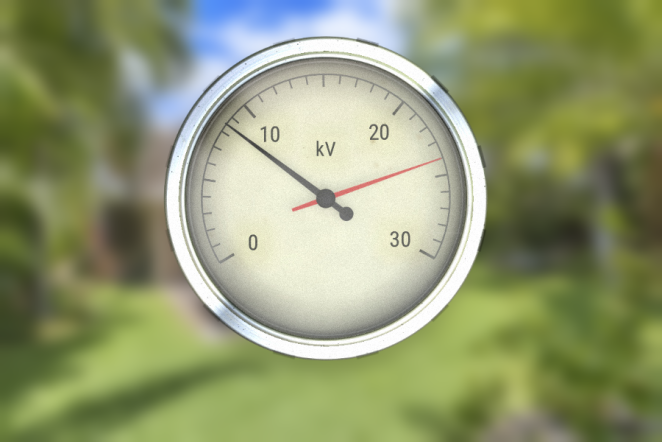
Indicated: 8.5 (kV)
